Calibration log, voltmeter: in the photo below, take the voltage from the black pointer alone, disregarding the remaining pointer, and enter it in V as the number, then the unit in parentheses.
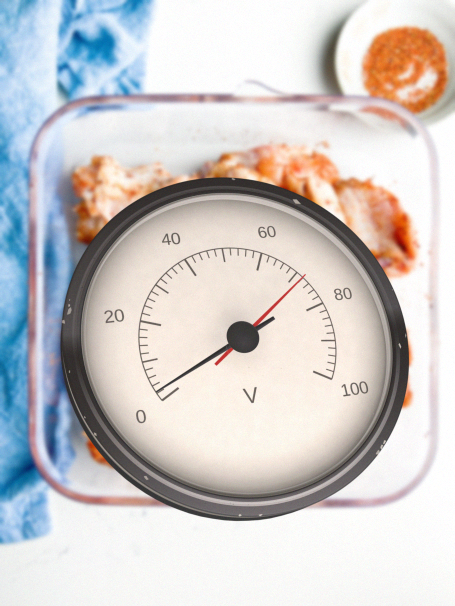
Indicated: 2 (V)
